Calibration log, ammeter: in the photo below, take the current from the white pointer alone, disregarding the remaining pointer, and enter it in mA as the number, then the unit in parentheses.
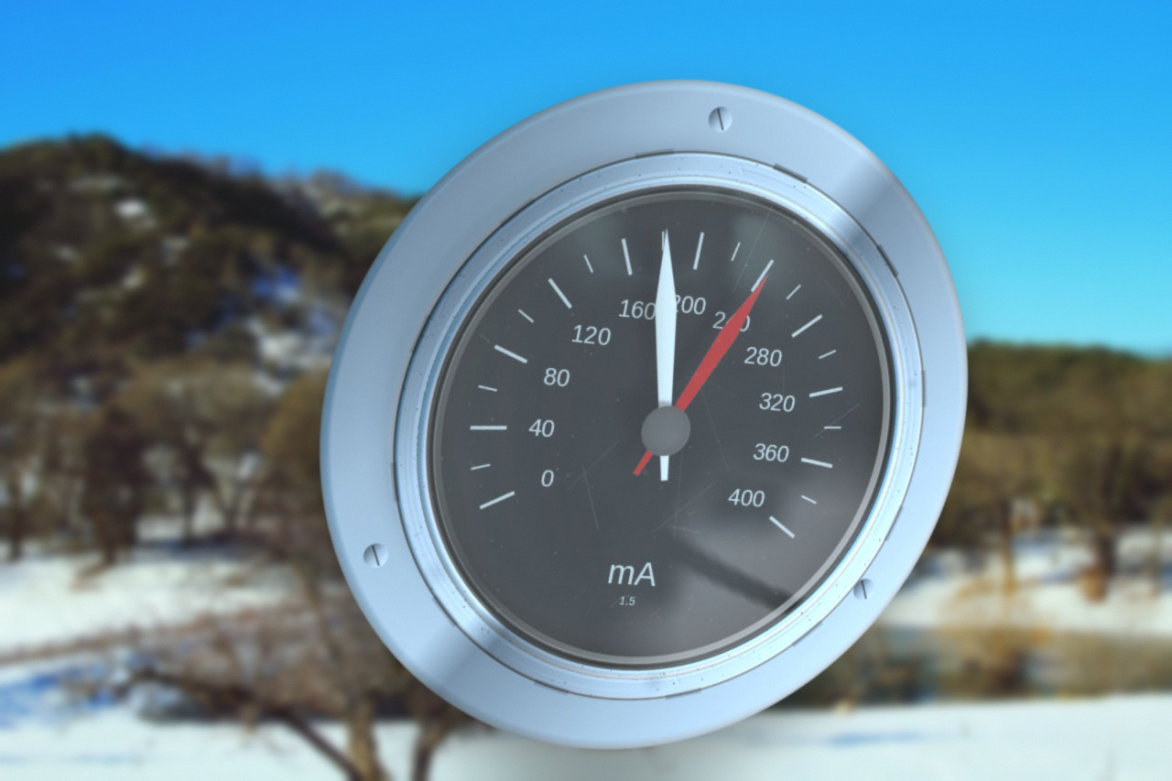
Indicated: 180 (mA)
